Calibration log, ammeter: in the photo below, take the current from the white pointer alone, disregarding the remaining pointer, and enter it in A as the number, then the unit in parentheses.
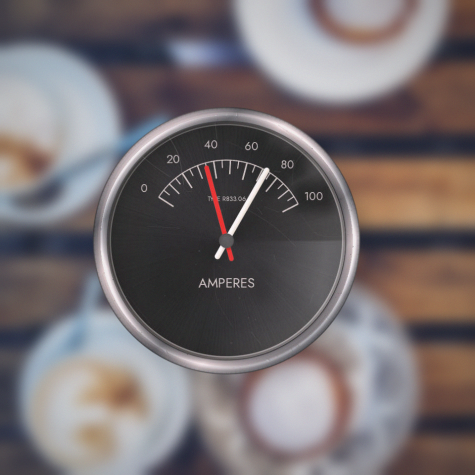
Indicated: 72.5 (A)
